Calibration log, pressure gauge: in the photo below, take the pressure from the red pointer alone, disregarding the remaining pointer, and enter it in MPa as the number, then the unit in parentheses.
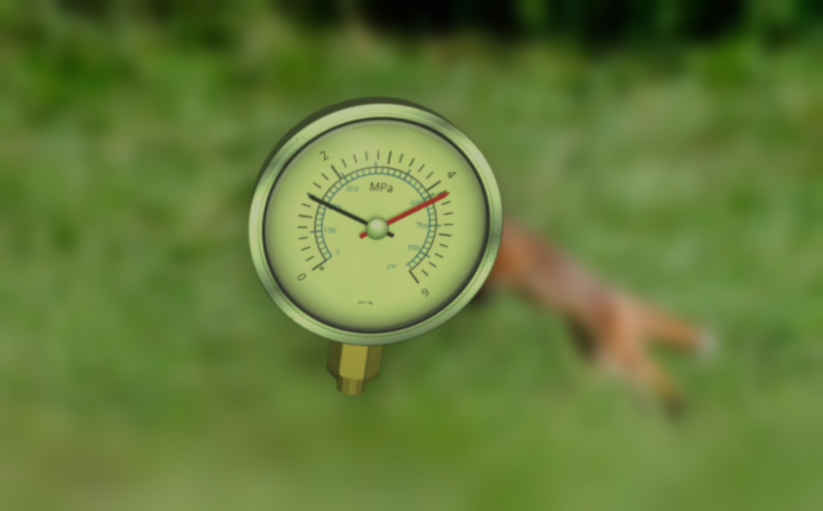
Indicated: 4.2 (MPa)
